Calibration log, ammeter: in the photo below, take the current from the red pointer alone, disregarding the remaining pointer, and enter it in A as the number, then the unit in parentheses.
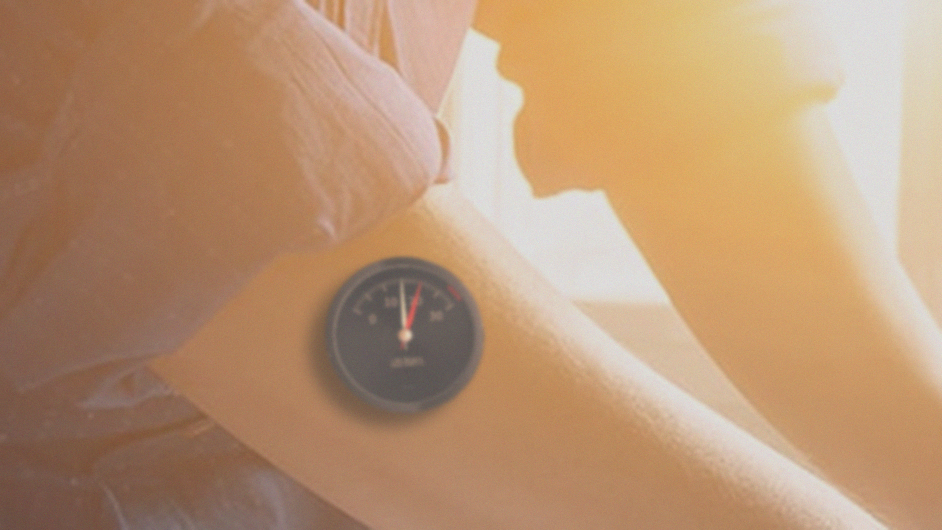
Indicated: 20 (A)
